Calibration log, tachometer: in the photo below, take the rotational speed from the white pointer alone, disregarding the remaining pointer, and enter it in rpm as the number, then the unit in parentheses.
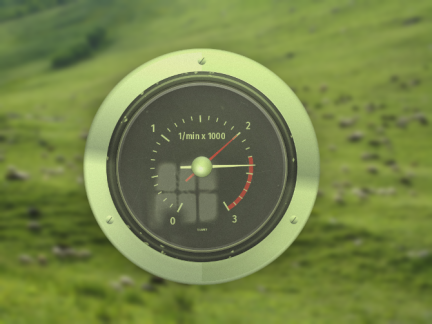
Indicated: 2400 (rpm)
